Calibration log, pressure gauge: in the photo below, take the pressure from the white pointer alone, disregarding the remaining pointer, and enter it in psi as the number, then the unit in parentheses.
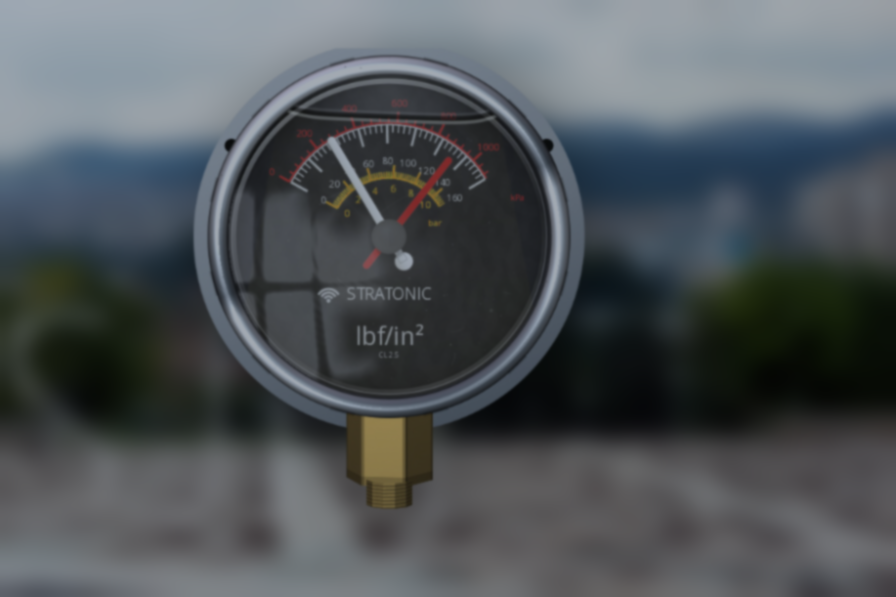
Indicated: 40 (psi)
